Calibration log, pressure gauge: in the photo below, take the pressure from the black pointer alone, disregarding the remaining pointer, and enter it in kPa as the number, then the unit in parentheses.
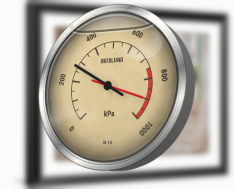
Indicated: 275 (kPa)
